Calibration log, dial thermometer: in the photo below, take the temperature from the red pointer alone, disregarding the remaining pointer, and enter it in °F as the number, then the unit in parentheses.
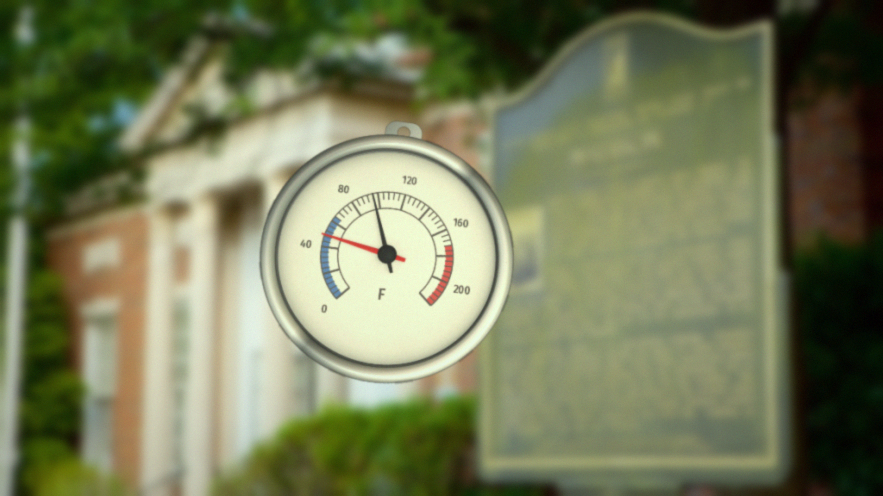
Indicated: 48 (°F)
